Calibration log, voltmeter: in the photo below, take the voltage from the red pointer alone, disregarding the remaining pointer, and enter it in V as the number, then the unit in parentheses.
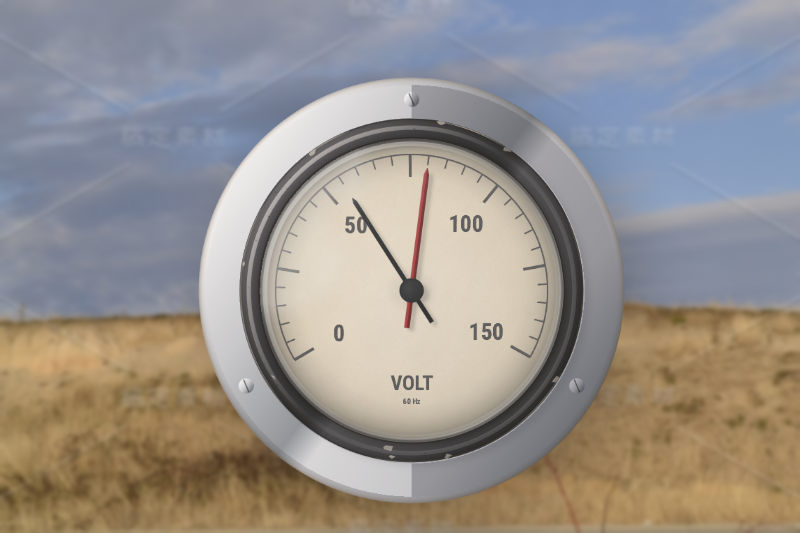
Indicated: 80 (V)
